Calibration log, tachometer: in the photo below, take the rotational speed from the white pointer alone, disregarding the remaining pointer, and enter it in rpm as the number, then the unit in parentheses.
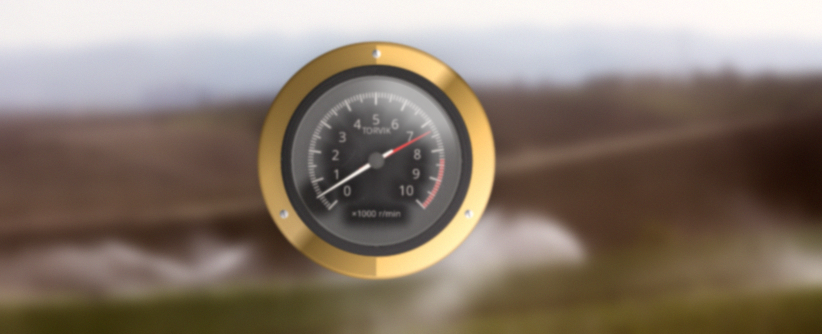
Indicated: 500 (rpm)
